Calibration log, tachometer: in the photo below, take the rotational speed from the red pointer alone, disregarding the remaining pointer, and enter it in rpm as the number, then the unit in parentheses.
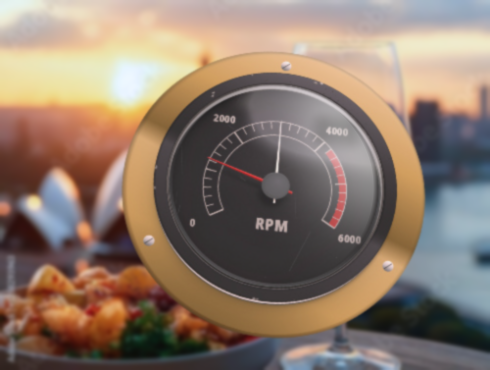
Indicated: 1200 (rpm)
